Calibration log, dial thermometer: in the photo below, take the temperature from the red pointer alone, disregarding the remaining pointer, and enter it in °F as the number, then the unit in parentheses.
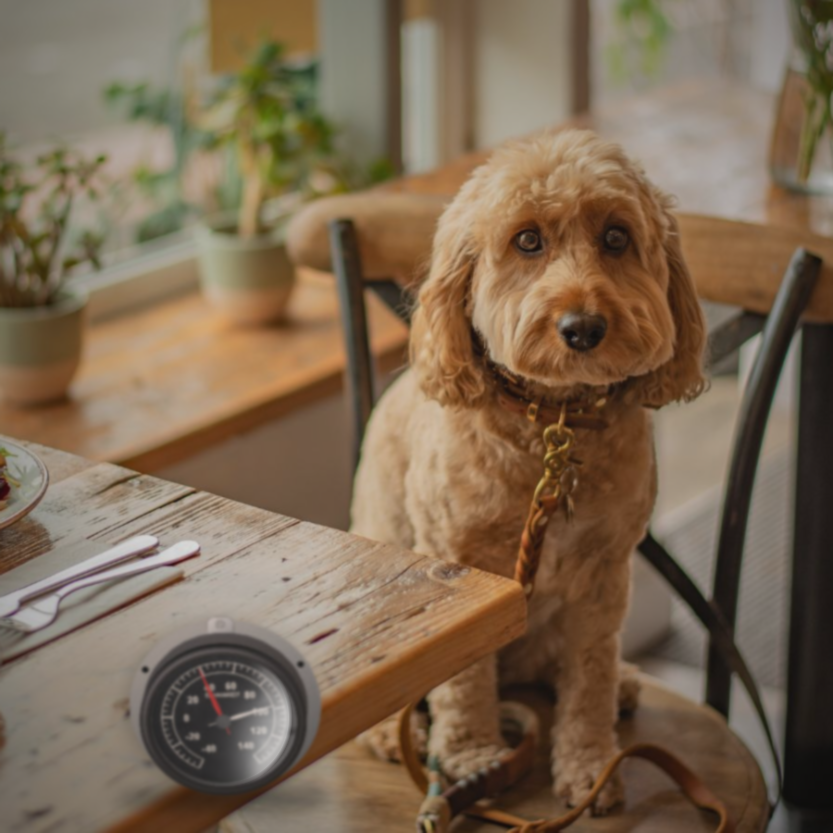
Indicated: 40 (°F)
